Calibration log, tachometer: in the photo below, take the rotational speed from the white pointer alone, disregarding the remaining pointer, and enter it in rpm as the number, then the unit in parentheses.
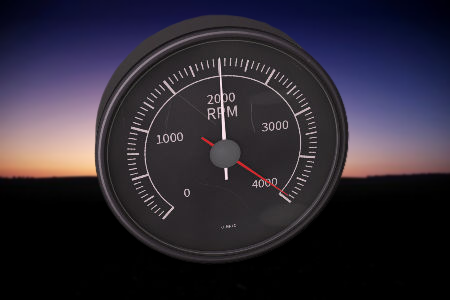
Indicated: 2000 (rpm)
